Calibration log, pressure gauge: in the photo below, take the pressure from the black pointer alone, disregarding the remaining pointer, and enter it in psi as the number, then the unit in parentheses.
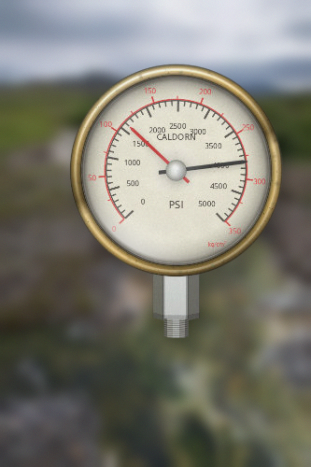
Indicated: 4000 (psi)
